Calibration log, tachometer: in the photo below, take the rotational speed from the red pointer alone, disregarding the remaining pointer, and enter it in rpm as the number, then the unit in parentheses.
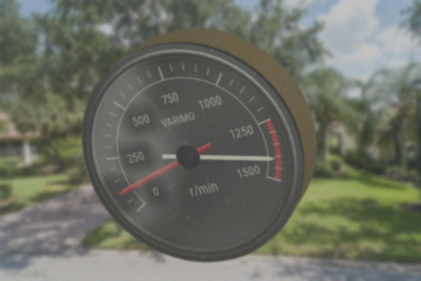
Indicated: 100 (rpm)
